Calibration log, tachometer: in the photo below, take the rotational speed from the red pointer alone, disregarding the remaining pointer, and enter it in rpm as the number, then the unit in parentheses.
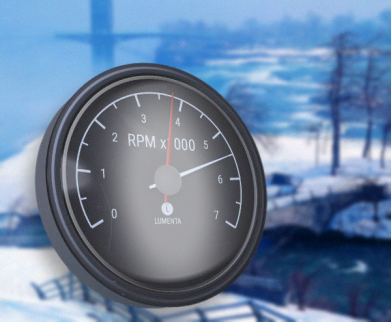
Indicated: 3750 (rpm)
